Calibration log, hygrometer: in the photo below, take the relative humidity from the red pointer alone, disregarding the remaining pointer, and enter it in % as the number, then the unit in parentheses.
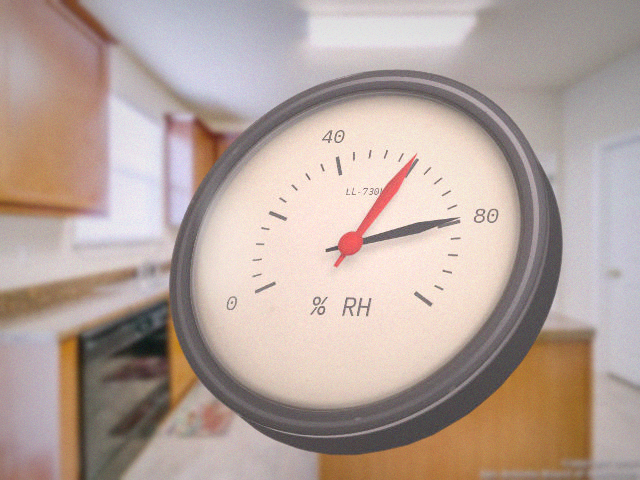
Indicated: 60 (%)
